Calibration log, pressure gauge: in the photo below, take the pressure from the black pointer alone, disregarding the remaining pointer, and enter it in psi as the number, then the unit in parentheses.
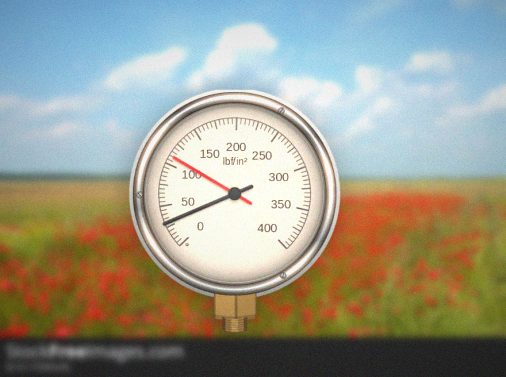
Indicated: 30 (psi)
